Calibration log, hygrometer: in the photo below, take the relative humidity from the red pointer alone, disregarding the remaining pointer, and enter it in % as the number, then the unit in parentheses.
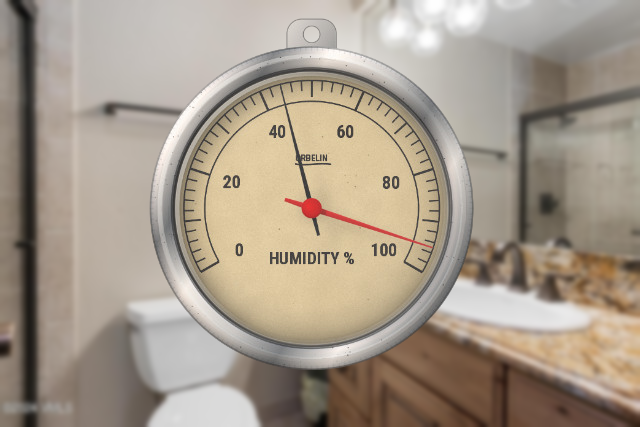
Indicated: 95 (%)
